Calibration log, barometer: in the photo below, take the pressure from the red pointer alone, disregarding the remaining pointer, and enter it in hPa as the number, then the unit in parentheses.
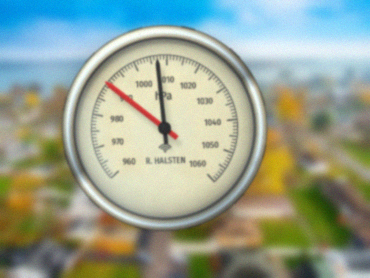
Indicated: 990 (hPa)
